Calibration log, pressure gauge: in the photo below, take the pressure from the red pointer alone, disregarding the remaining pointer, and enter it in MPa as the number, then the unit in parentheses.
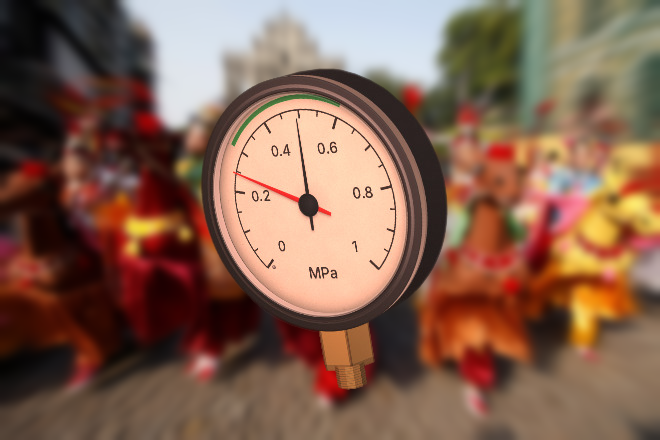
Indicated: 0.25 (MPa)
